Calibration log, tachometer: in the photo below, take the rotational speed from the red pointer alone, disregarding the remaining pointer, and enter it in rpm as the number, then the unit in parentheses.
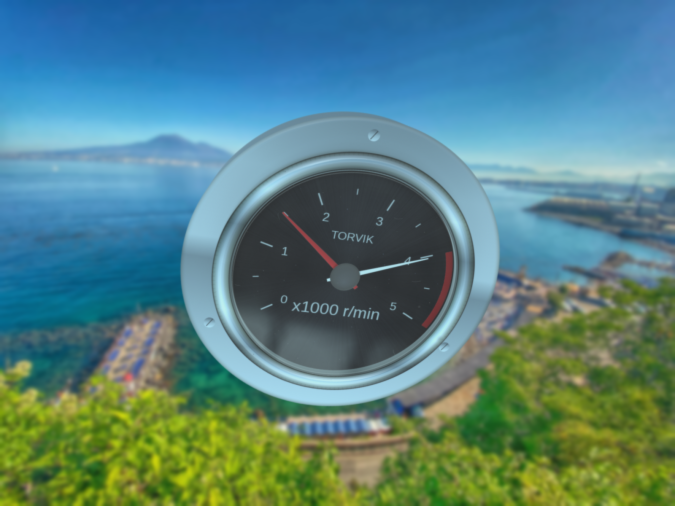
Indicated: 1500 (rpm)
